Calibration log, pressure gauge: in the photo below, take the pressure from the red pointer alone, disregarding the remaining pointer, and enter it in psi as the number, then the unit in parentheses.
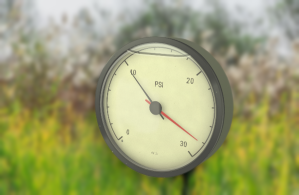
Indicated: 28 (psi)
